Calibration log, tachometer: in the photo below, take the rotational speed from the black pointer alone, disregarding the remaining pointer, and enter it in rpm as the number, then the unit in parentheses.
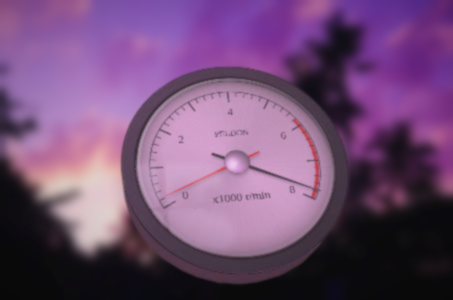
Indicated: 7800 (rpm)
